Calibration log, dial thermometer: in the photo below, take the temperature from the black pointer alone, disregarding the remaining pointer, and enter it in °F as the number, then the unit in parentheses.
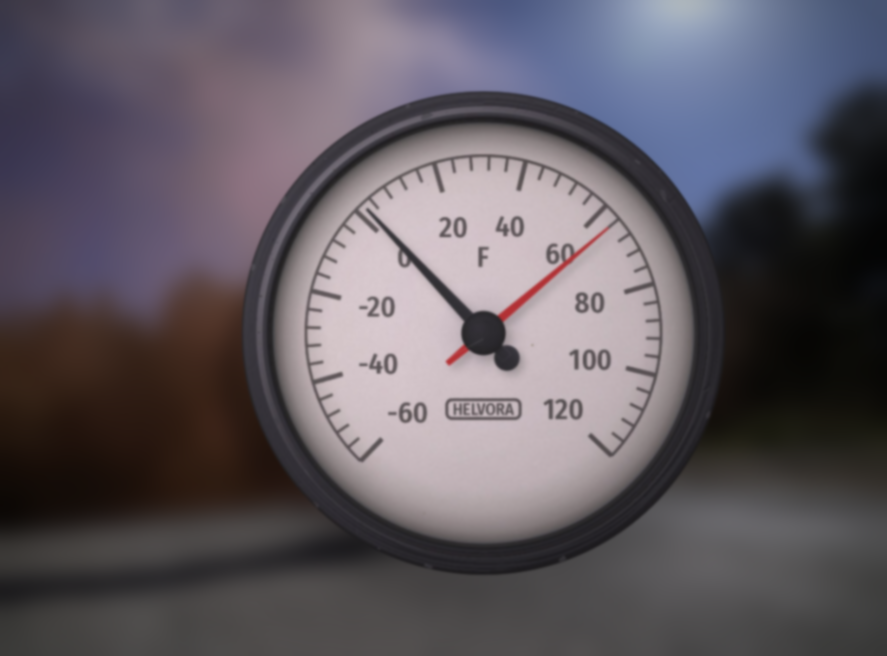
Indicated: 2 (°F)
